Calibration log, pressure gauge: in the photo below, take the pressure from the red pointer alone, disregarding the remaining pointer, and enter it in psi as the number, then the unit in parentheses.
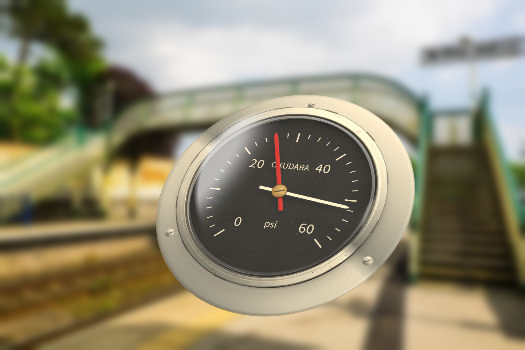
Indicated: 26 (psi)
